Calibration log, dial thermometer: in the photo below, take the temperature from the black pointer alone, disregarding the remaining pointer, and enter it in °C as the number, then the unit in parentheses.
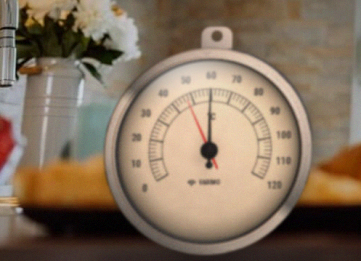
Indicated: 60 (°C)
